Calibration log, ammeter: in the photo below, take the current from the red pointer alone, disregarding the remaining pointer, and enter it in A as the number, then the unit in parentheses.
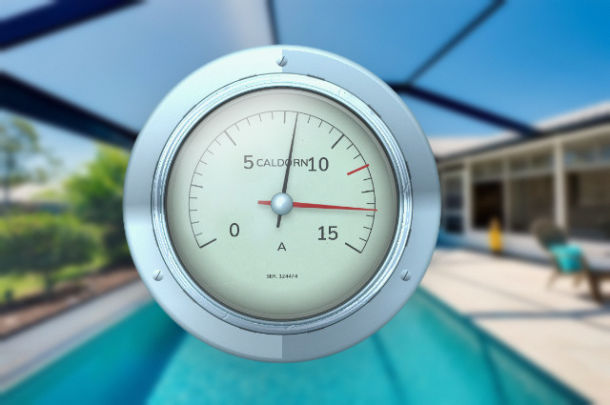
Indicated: 13.25 (A)
